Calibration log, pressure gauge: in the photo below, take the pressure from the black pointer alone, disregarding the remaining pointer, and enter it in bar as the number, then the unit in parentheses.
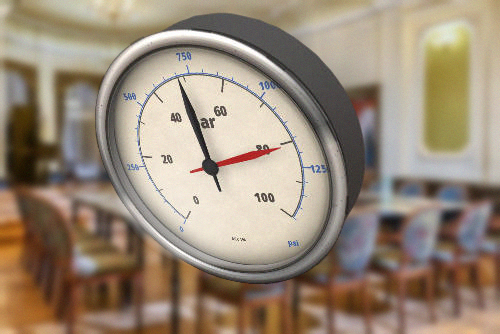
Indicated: 50 (bar)
